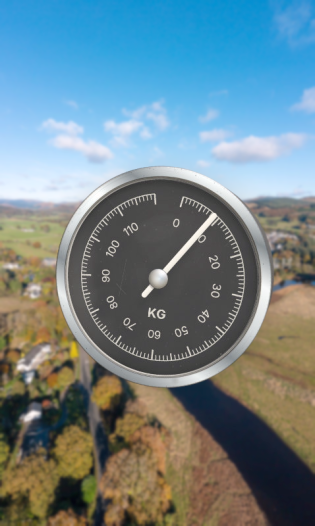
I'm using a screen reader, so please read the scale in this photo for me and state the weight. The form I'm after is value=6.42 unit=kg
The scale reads value=9 unit=kg
